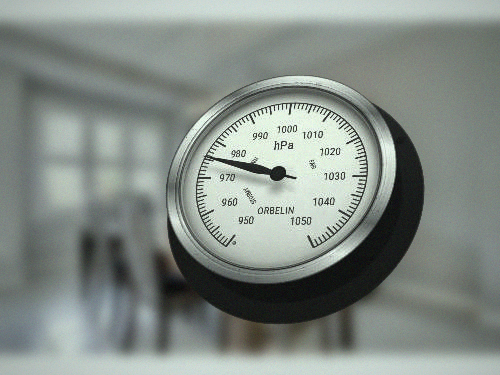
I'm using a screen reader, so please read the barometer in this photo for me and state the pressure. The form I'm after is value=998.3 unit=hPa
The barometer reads value=975 unit=hPa
